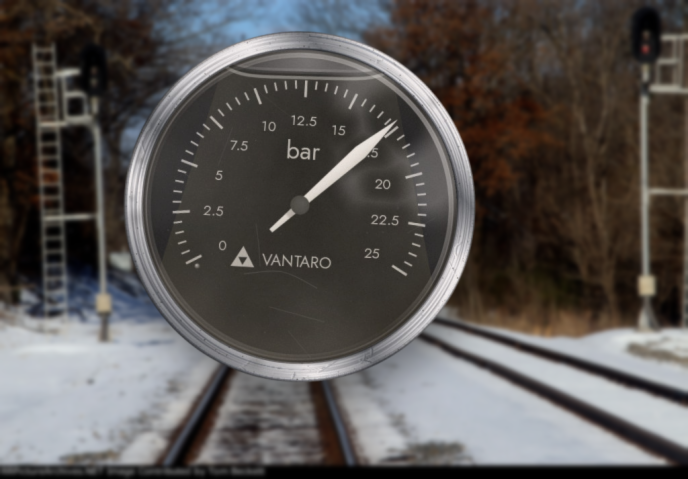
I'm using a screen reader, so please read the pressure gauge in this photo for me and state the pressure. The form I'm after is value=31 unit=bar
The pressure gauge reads value=17.25 unit=bar
